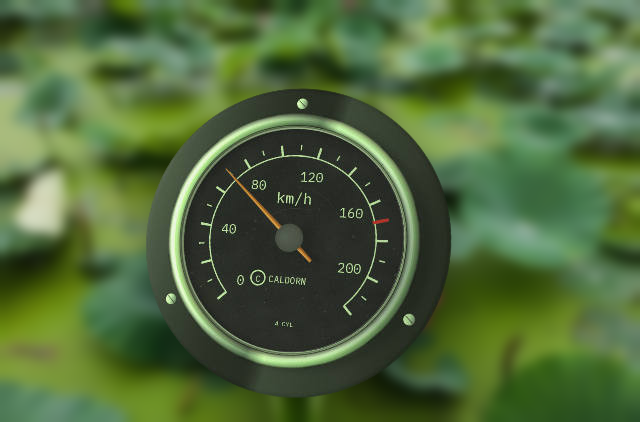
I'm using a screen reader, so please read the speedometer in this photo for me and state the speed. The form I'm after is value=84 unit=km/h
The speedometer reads value=70 unit=km/h
